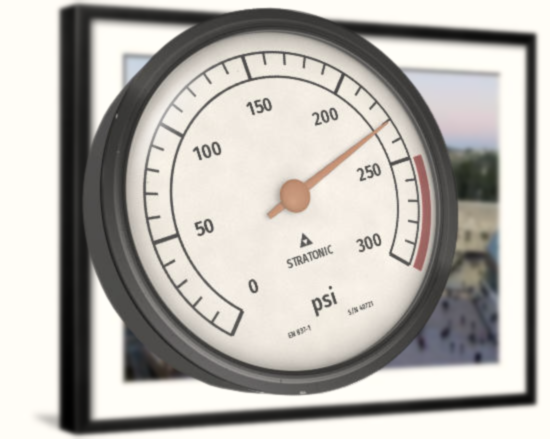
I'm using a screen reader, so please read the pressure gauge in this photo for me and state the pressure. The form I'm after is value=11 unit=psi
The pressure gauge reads value=230 unit=psi
